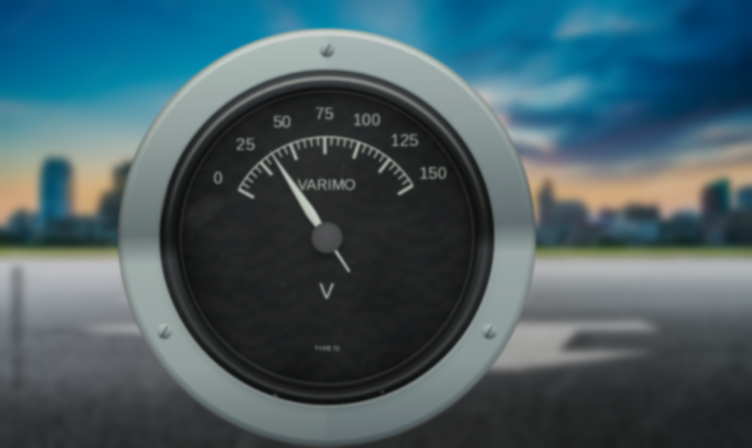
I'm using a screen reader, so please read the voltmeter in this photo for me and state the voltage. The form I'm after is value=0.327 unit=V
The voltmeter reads value=35 unit=V
